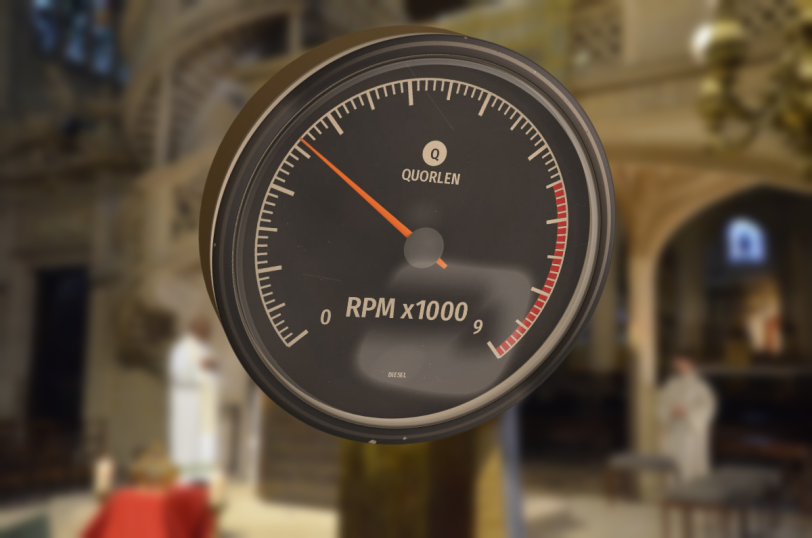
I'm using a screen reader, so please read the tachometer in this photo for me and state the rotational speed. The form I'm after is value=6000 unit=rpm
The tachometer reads value=2600 unit=rpm
